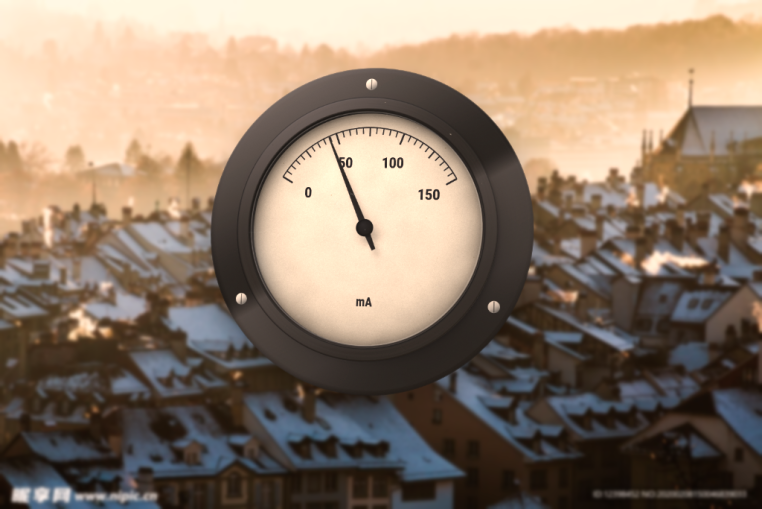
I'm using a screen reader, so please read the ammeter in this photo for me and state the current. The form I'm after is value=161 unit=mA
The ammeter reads value=45 unit=mA
